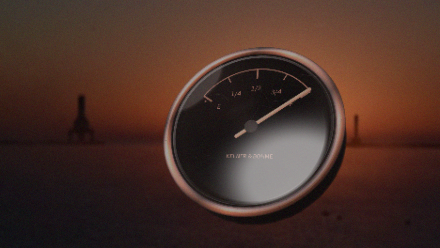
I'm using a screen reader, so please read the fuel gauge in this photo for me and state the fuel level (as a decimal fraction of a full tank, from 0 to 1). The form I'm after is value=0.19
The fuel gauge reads value=1
